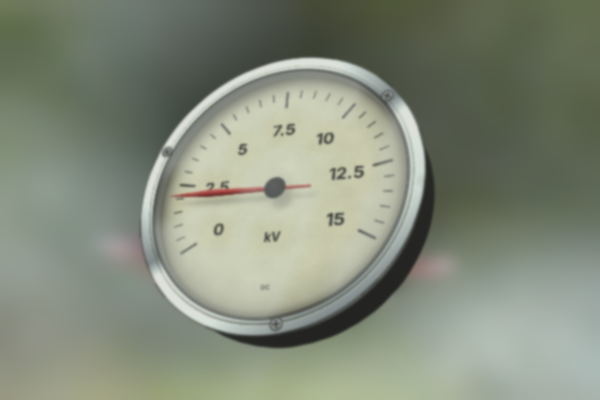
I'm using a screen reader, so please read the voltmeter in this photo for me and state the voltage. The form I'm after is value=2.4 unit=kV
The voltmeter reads value=2 unit=kV
